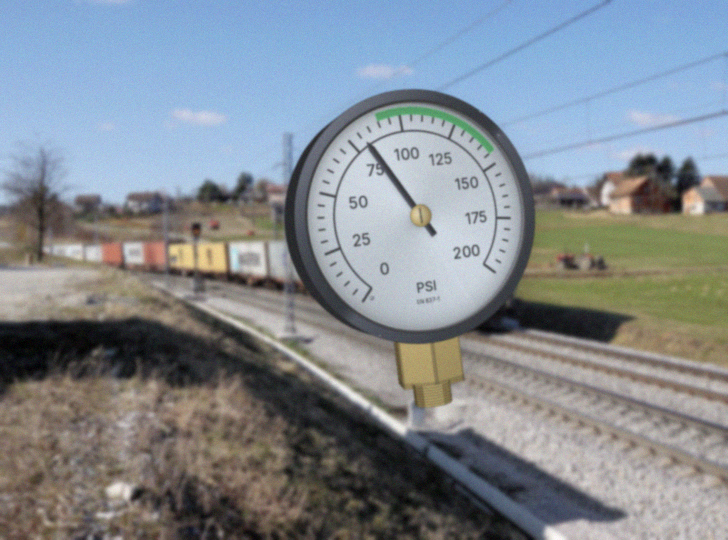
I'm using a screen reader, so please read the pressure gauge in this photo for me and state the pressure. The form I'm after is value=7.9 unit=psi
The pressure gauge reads value=80 unit=psi
